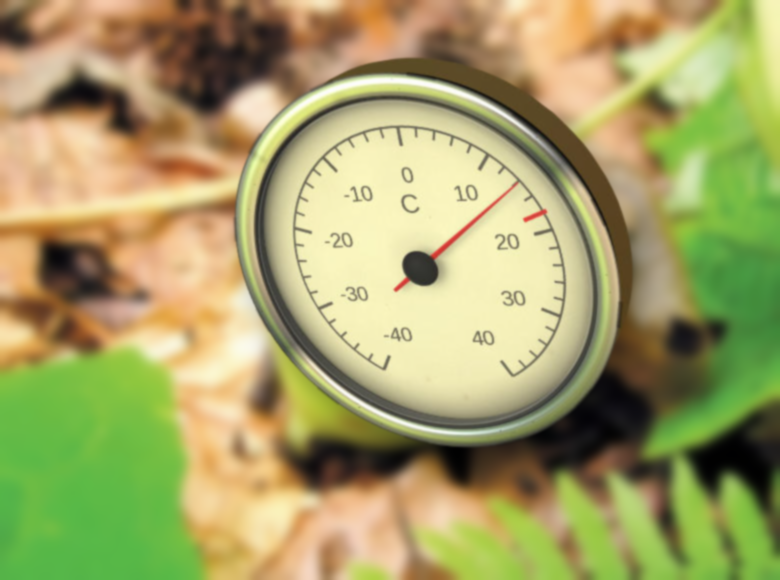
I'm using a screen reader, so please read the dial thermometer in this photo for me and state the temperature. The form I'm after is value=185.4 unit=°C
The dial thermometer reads value=14 unit=°C
